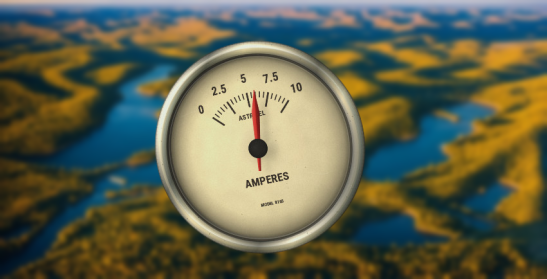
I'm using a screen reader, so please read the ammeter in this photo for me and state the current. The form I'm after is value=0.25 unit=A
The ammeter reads value=6 unit=A
